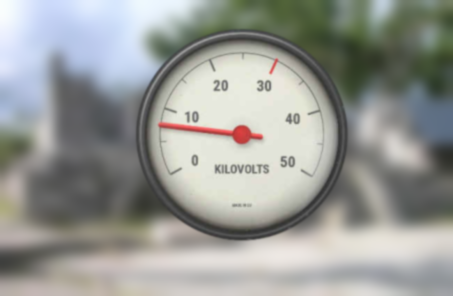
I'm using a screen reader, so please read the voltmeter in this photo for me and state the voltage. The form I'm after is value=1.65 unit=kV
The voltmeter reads value=7.5 unit=kV
